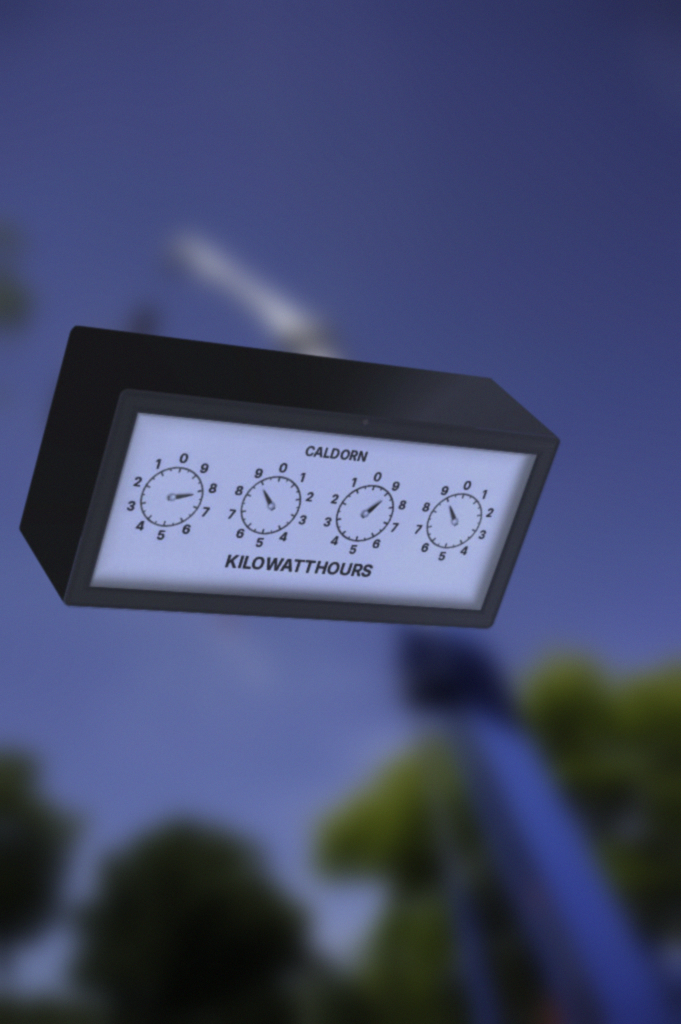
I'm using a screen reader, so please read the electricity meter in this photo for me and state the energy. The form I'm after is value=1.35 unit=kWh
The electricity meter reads value=7889 unit=kWh
